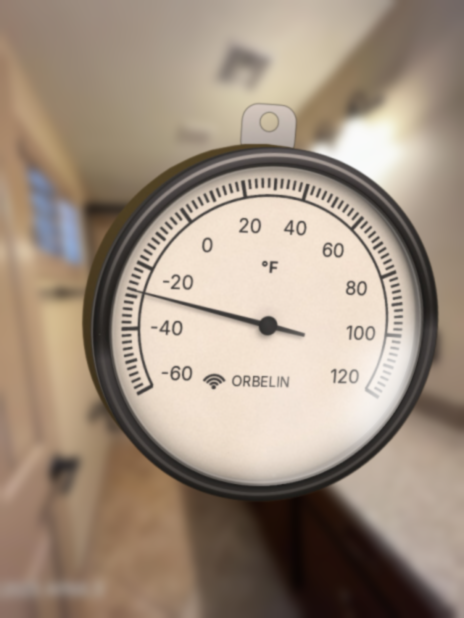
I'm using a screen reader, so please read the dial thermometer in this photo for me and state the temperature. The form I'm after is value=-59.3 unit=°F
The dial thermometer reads value=-28 unit=°F
